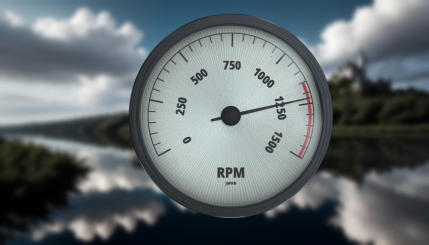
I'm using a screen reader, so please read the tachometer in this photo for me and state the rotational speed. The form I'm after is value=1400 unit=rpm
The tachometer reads value=1225 unit=rpm
